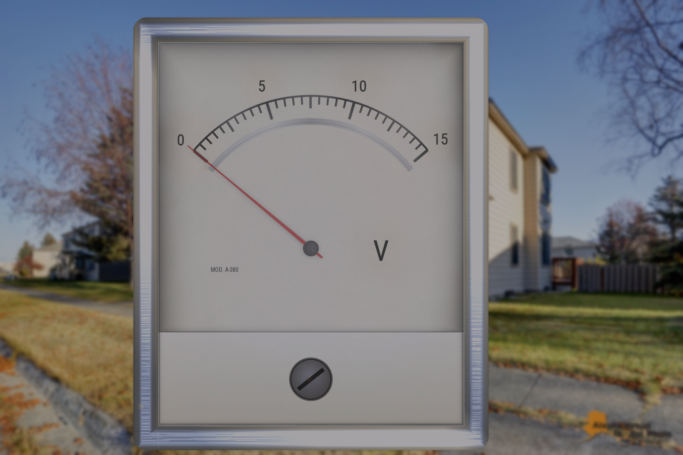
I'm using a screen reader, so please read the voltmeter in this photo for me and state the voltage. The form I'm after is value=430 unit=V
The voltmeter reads value=0 unit=V
